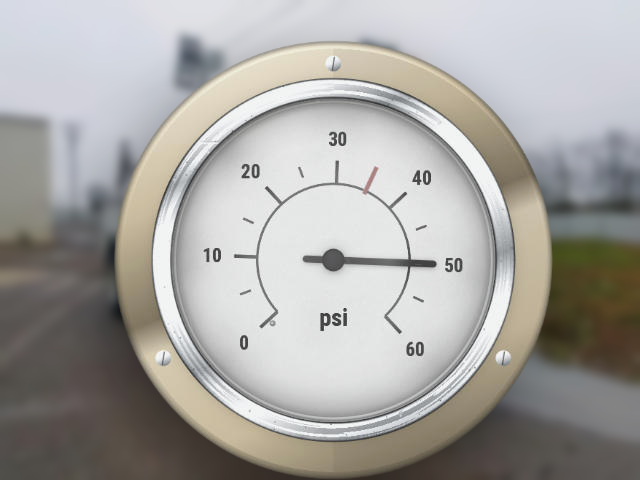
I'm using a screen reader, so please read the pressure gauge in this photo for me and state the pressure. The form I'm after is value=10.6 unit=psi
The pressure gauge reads value=50 unit=psi
